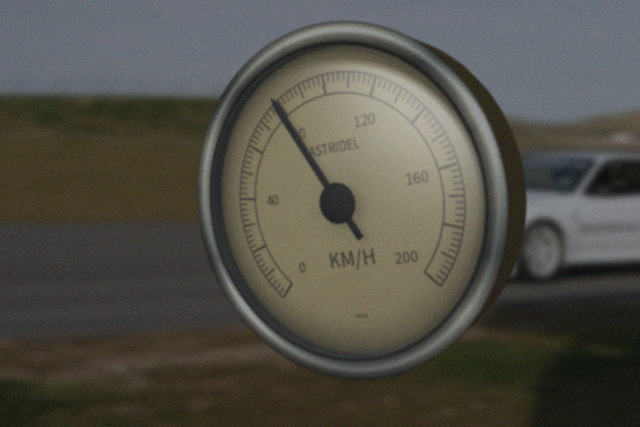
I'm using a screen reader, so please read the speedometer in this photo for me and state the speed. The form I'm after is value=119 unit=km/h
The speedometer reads value=80 unit=km/h
